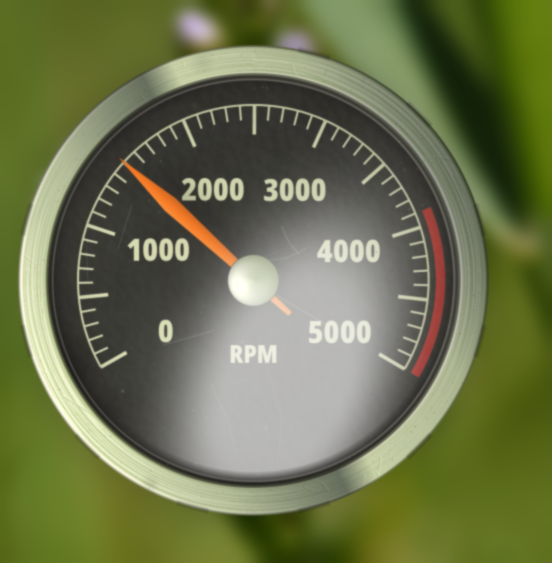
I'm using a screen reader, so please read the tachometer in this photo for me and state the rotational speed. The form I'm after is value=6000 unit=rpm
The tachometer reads value=1500 unit=rpm
